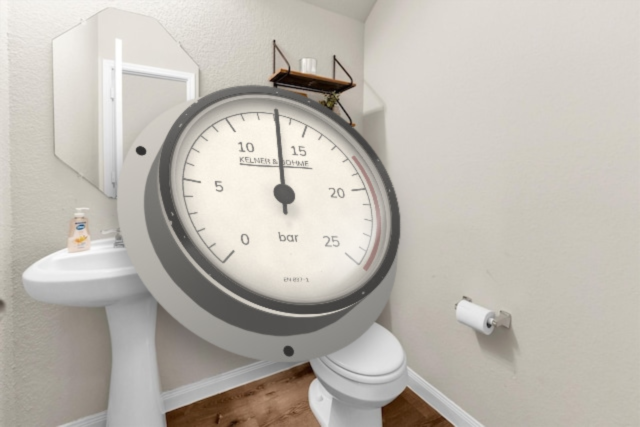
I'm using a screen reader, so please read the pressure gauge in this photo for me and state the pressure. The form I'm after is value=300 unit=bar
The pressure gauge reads value=13 unit=bar
